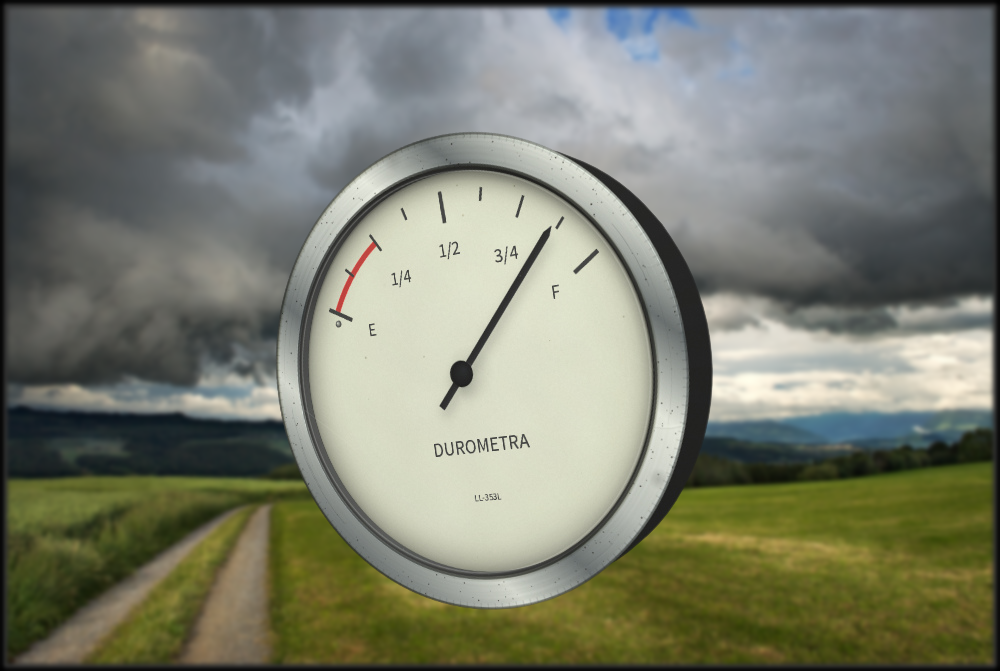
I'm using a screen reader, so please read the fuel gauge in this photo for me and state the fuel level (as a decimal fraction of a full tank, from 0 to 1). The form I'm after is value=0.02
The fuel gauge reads value=0.875
